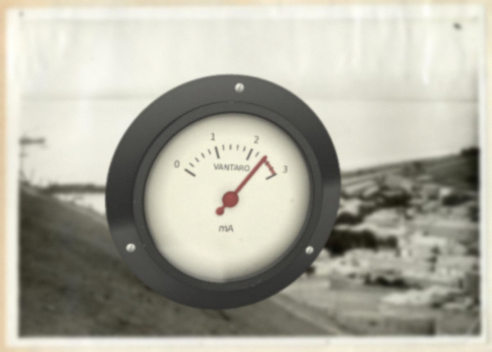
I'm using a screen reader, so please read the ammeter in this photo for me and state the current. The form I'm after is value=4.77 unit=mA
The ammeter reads value=2.4 unit=mA
